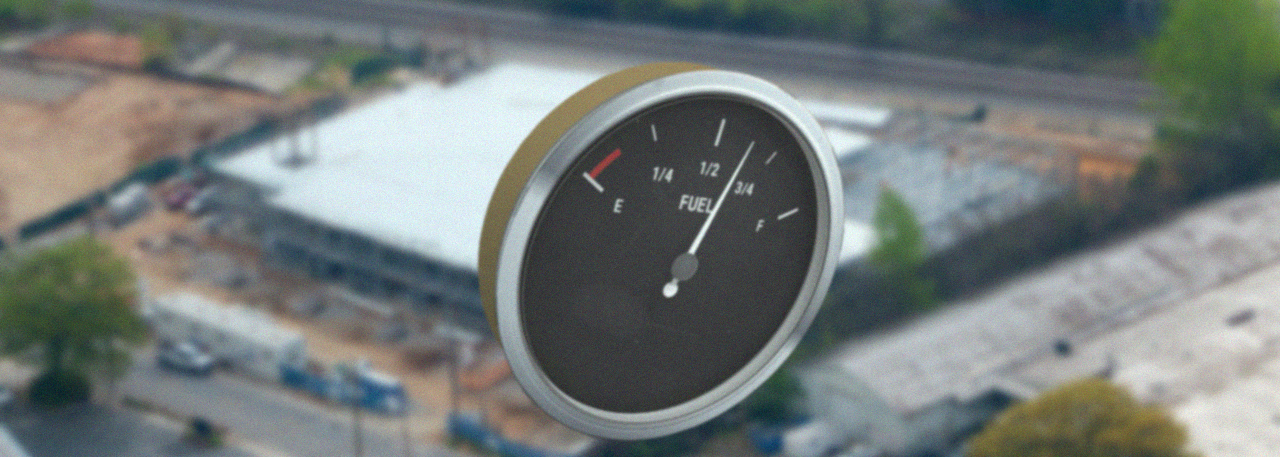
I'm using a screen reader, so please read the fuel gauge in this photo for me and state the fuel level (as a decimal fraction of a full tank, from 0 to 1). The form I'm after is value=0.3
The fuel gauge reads value=0.625
